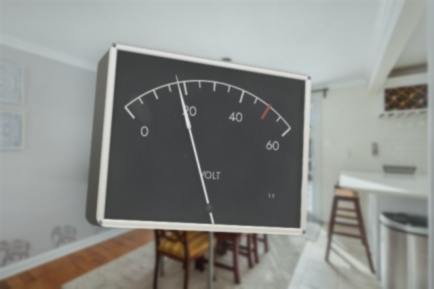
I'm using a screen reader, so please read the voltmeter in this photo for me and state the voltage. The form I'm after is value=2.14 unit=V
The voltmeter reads value=17.5 unit=V
